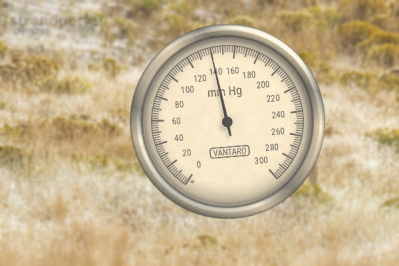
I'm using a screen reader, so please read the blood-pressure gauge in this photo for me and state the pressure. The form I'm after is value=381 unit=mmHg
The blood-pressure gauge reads value=140 unit=mmHg
